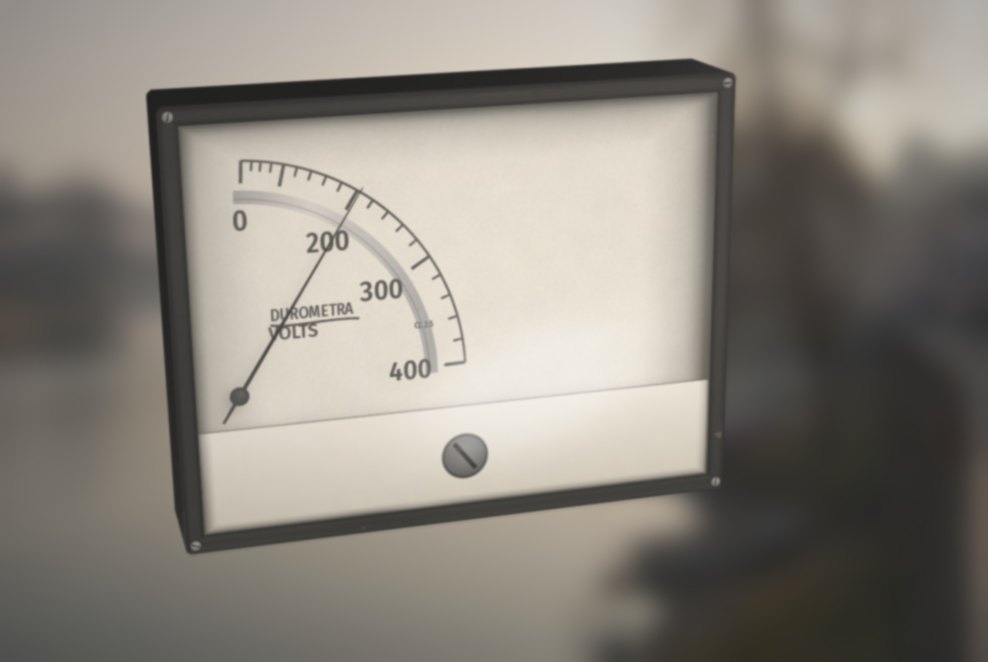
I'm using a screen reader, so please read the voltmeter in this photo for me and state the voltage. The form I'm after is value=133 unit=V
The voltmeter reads value=200 unit=V
